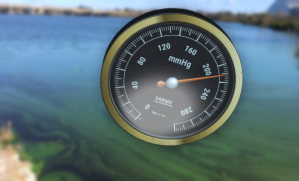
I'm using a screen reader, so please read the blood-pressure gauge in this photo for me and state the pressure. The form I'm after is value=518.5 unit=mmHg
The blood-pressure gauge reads value=210 unit=mmHg
